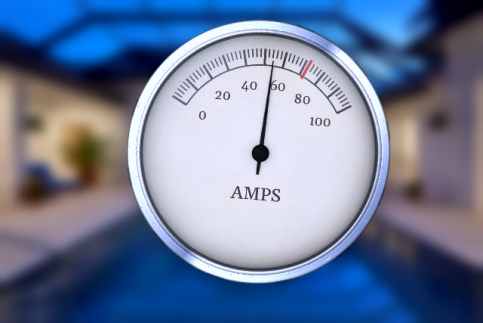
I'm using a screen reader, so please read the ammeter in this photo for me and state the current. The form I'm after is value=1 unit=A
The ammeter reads value=54 unit=A
